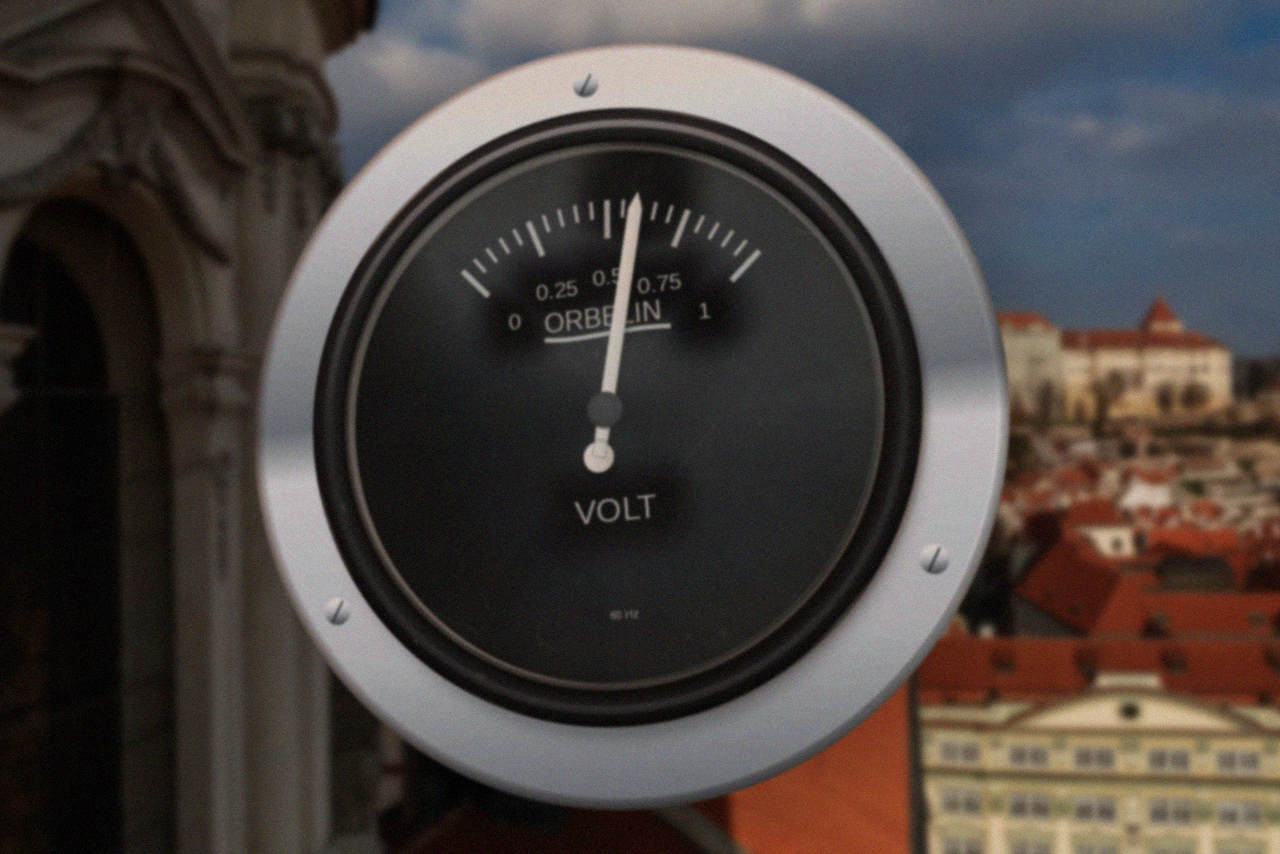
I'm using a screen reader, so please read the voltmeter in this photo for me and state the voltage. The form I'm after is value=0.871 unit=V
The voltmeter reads value=0.6 unit=V
